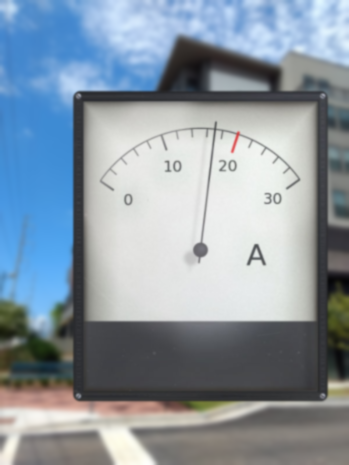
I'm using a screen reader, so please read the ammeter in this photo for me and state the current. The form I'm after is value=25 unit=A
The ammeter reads value=17 unit=A
